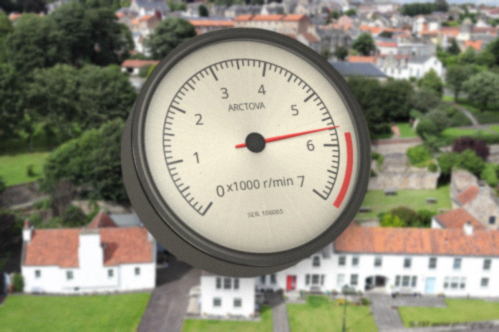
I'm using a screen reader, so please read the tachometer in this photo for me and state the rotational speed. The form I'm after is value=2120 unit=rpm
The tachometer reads value=5700 unit=rpm
